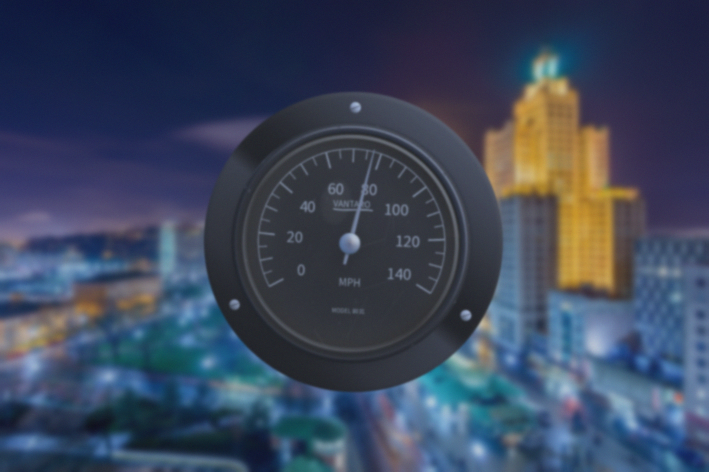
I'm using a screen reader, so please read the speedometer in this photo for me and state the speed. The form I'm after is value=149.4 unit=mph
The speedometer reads value=77.5 unit=mph
